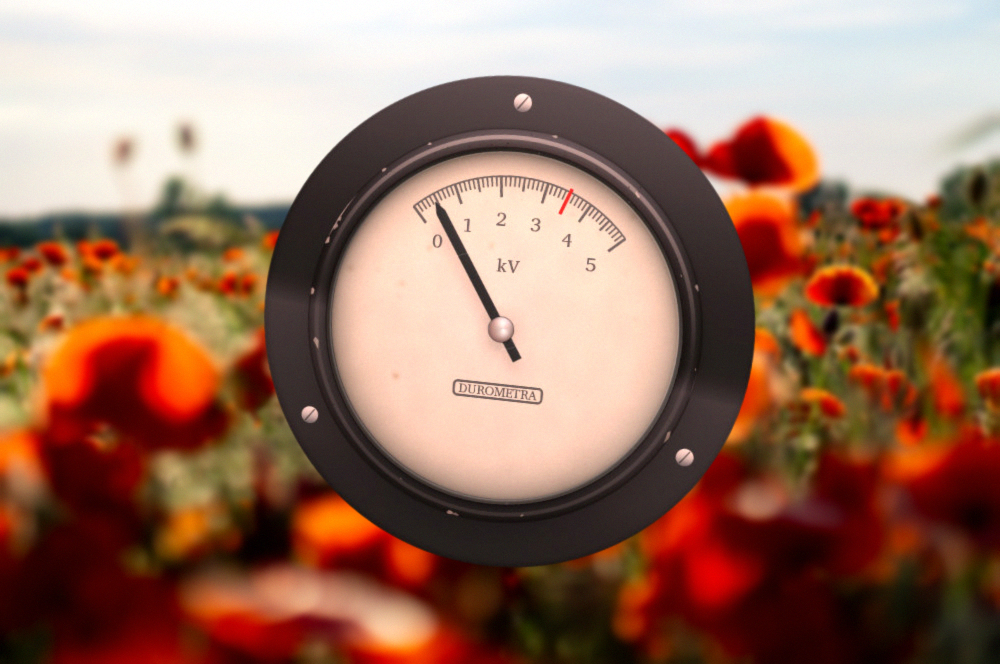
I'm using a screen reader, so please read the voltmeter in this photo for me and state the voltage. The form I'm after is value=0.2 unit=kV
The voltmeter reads value=0.5 unit=kV
